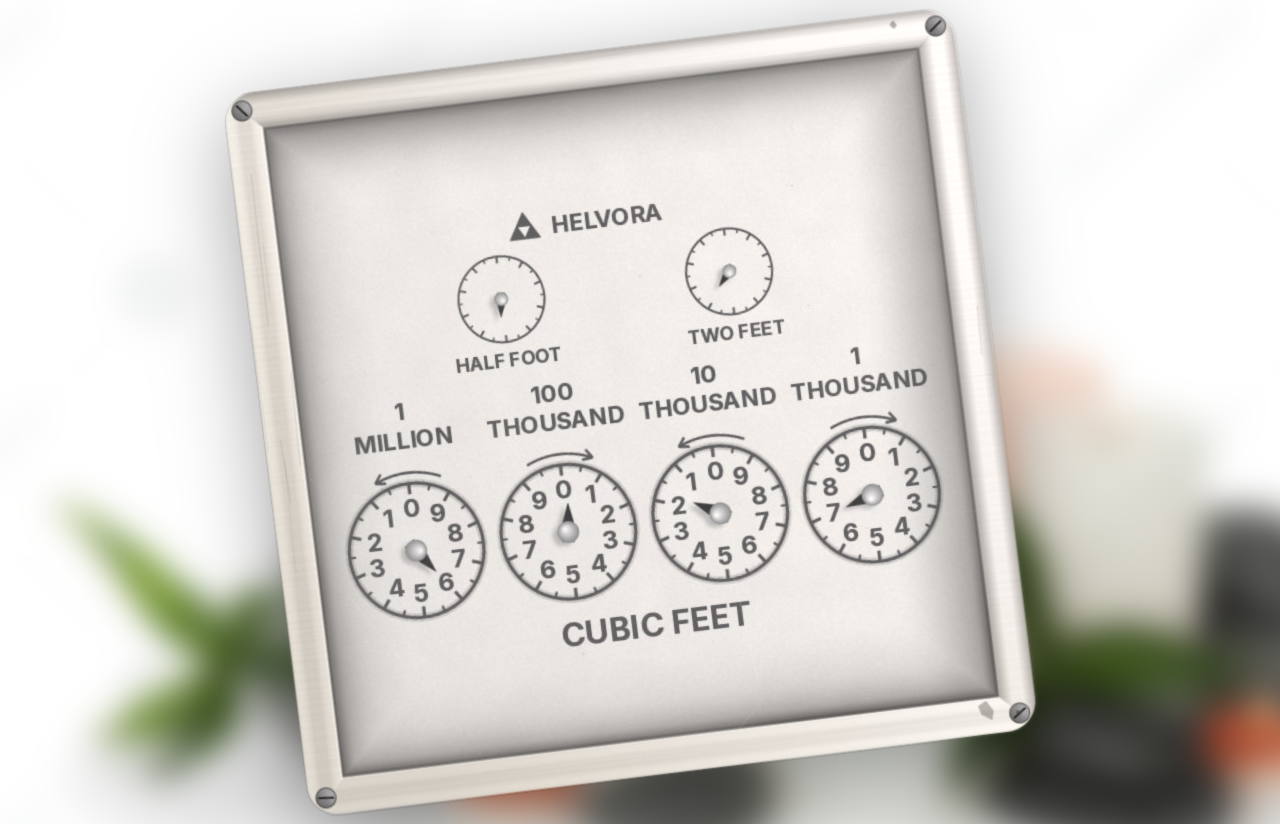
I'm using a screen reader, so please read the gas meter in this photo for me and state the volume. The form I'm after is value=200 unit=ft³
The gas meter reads value=601700 unit=ft³
